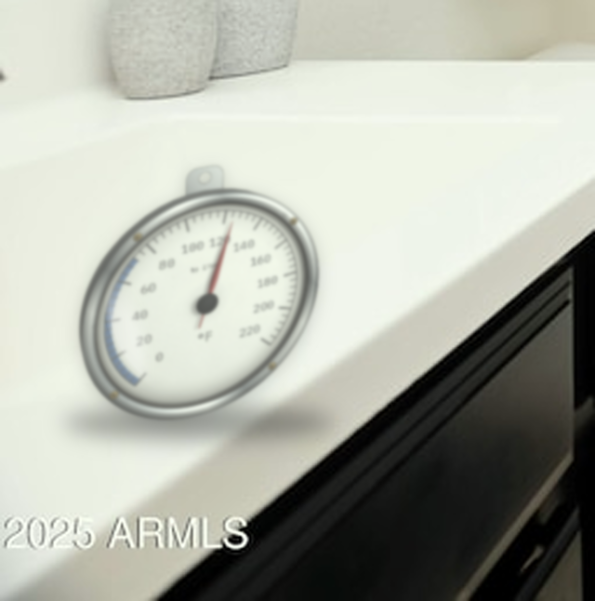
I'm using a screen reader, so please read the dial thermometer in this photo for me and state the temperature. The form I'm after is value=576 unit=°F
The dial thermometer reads value=124 unit=°F
